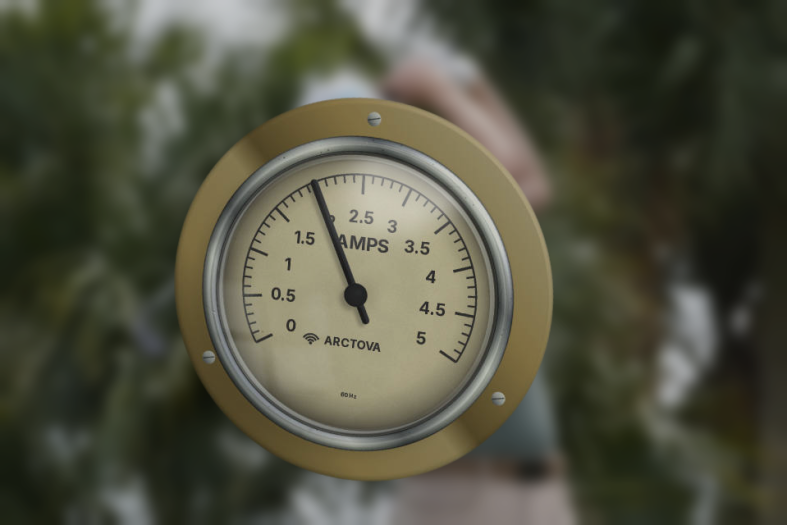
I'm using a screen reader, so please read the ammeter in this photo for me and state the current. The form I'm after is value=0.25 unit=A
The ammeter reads value=2 unit=A
